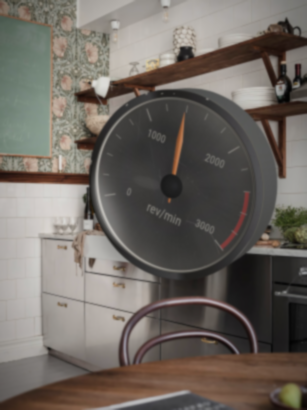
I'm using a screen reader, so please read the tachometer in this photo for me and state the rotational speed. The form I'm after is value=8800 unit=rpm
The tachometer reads value=1400 unit=rpm
